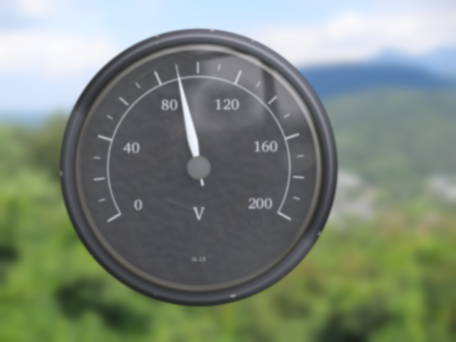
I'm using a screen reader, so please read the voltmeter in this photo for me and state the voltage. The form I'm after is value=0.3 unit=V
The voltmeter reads value=90 unit=V
